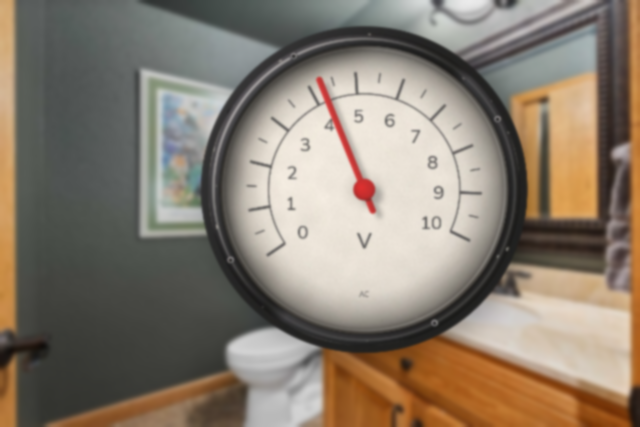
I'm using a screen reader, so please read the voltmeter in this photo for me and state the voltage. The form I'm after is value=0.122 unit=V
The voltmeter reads value=4.25 unit=V
